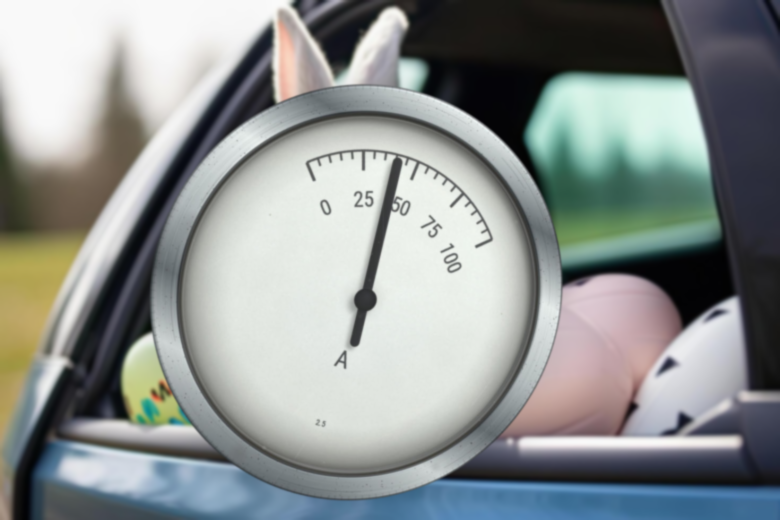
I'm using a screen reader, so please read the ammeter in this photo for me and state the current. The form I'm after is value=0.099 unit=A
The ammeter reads value=40 unit=A
